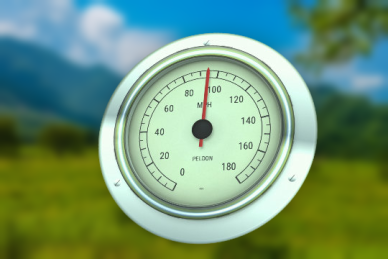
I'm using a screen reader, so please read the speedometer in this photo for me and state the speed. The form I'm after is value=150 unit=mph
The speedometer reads value=95 unit=mph
